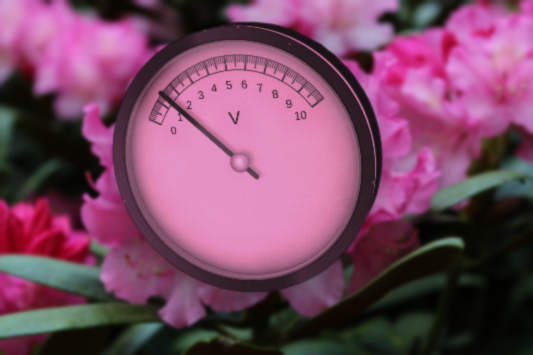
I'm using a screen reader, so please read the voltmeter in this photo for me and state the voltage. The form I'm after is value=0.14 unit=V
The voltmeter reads value=1.5 unit=V
